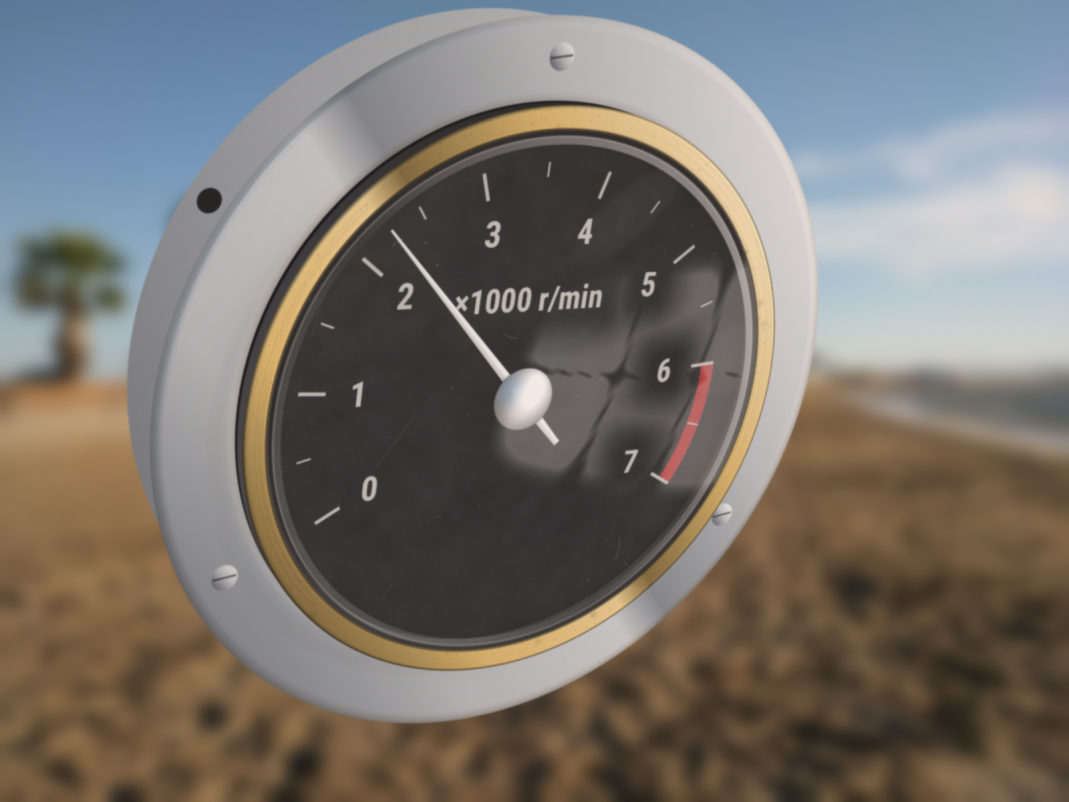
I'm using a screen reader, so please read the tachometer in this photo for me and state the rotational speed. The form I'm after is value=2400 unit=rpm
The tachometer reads value=2250 unit=rpm
